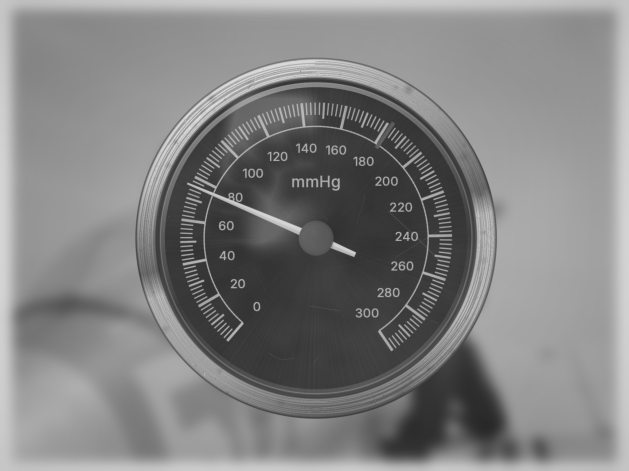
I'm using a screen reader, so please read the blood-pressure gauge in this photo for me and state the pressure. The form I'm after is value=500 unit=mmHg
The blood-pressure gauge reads value=76 unit=mmHg
